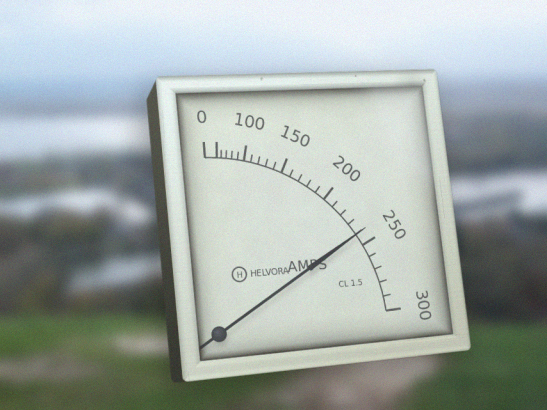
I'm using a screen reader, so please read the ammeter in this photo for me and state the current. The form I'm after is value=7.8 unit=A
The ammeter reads value=240 unit=A
